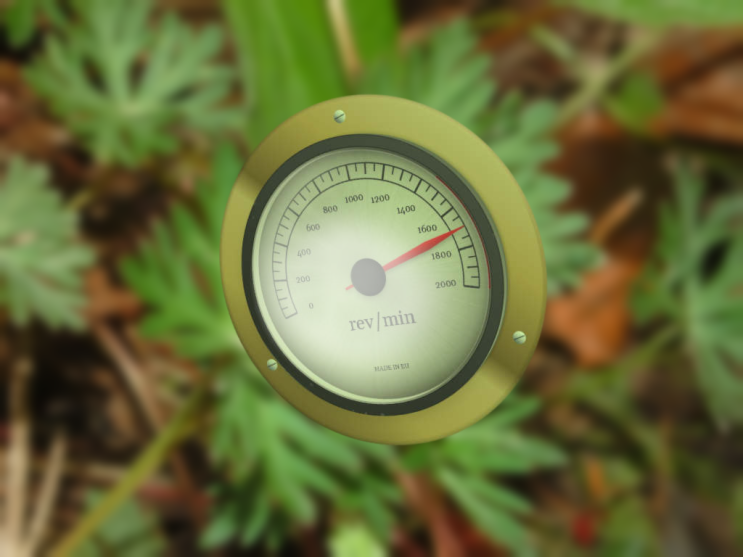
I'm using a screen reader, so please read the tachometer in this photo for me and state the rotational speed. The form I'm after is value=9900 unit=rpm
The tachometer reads value=1700 unit=rpm
